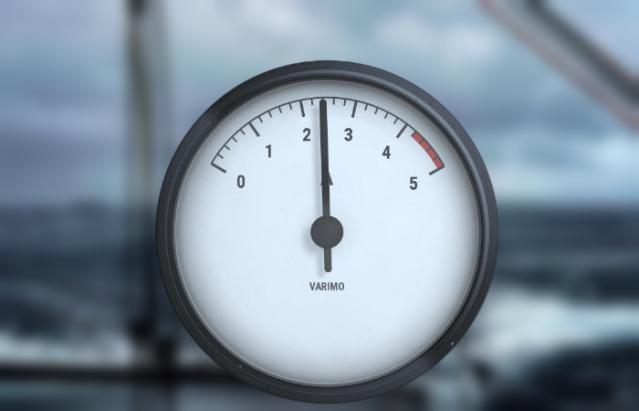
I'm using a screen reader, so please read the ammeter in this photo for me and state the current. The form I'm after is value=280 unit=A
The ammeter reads value=2.4 unit=A
